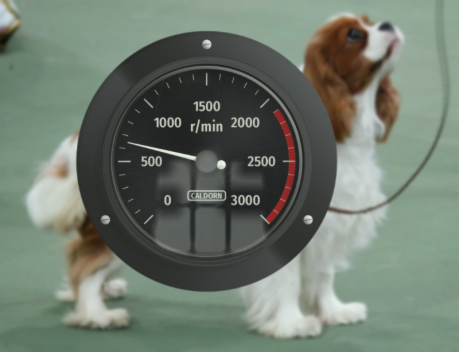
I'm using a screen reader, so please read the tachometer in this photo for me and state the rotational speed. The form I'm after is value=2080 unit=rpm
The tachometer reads value=650 unit=rpm
